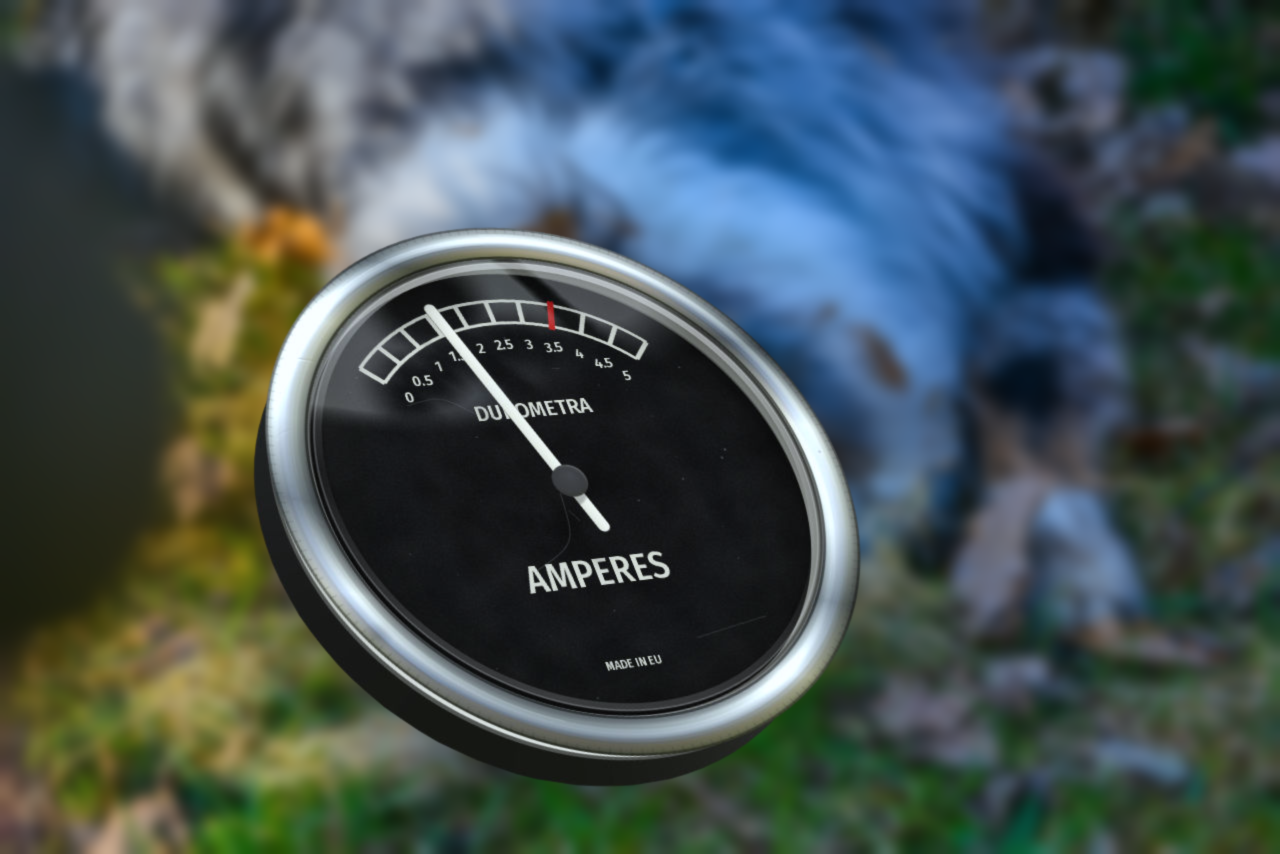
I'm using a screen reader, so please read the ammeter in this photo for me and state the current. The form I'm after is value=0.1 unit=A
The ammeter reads value=1.5 unit=A
